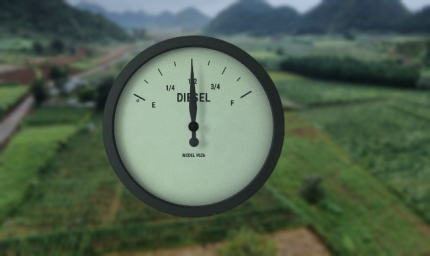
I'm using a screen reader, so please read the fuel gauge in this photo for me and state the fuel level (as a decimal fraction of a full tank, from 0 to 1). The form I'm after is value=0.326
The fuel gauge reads value=0.5
